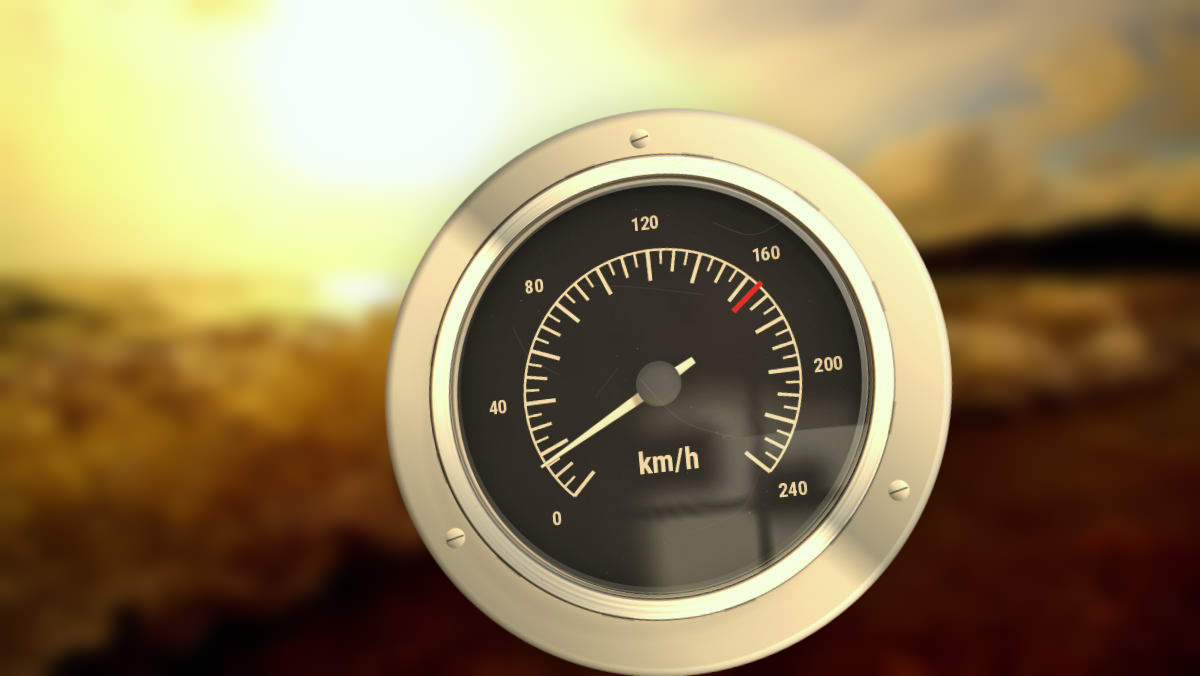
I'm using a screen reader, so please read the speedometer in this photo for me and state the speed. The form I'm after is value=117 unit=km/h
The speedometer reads value=15 unit=km/h
